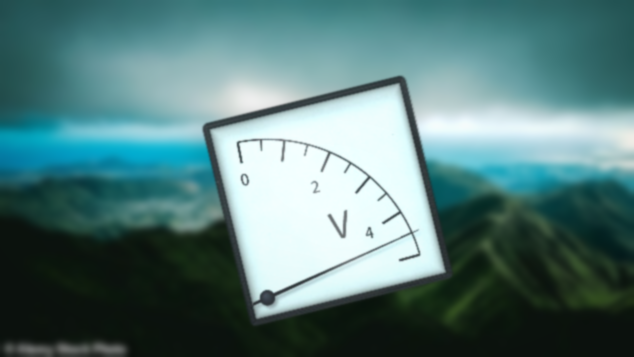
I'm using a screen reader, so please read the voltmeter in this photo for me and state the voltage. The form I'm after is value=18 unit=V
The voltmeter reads value=4.5 unit=V
